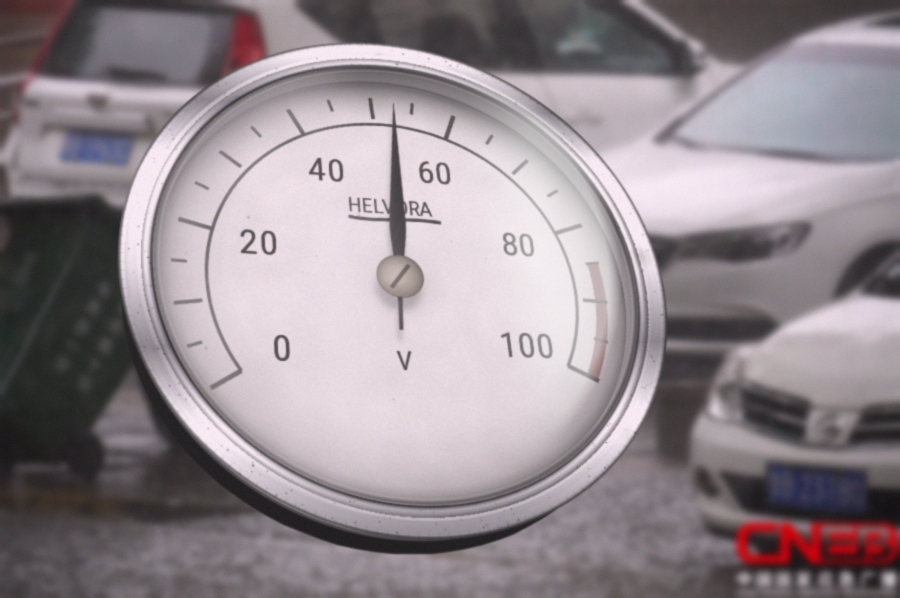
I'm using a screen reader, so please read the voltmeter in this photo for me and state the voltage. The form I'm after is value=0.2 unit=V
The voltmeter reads value=52.5 unit=V
